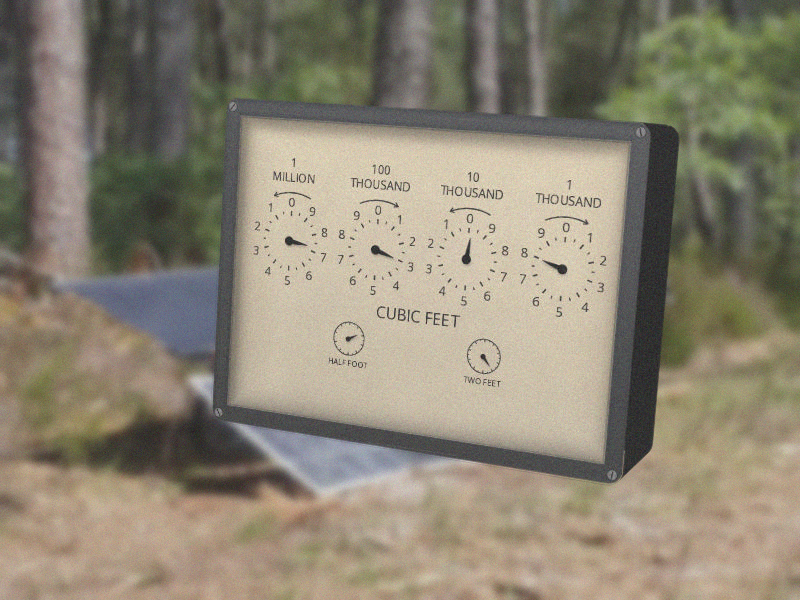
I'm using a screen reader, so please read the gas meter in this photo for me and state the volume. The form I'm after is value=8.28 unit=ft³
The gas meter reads value=729800 unit=ft³
